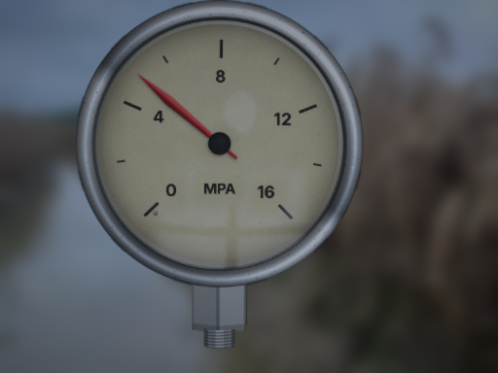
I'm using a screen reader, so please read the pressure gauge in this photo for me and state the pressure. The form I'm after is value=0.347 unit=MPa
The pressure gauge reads value=5 unit=MPa
